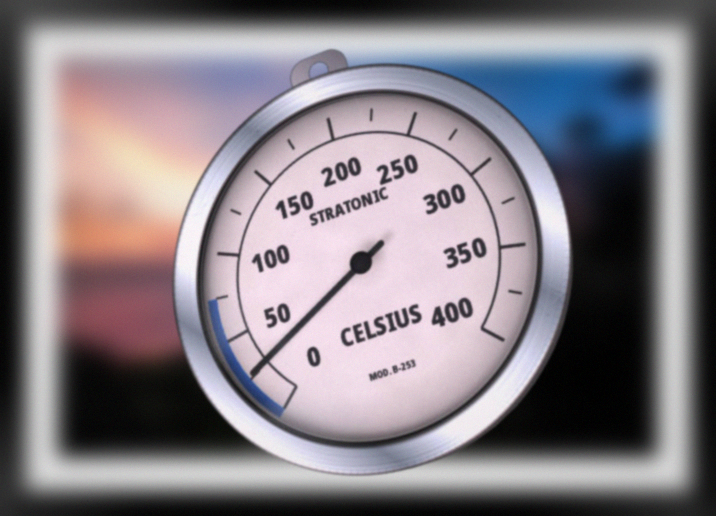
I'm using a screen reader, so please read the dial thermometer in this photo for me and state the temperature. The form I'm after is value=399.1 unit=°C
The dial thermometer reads value=25 unit=°C
